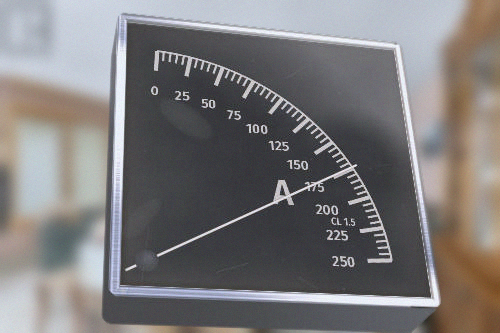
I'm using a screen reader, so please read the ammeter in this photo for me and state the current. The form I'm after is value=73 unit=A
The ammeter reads value=175 unit=A
